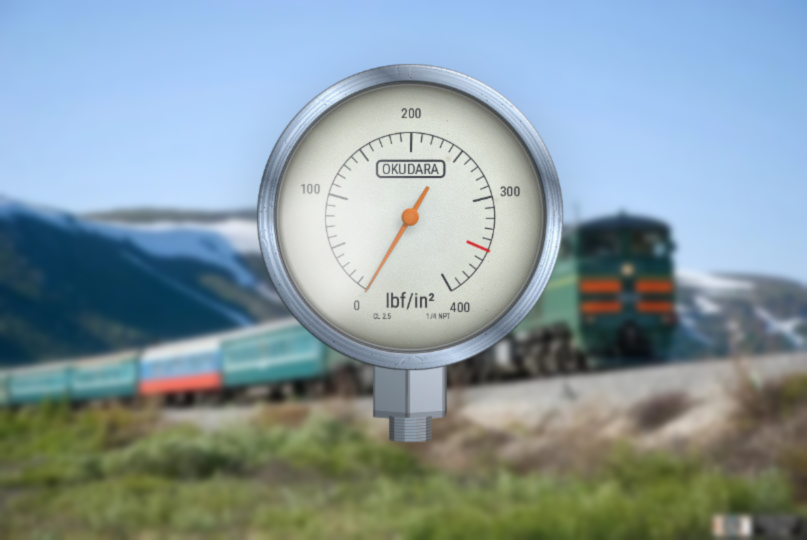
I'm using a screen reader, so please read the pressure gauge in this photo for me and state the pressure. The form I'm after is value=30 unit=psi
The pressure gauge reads value=0 unit=psi
